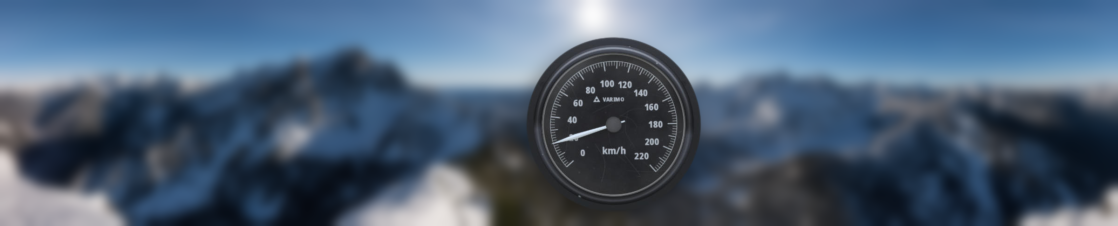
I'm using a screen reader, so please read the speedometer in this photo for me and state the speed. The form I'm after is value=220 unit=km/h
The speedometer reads value=20 unit=km/h
